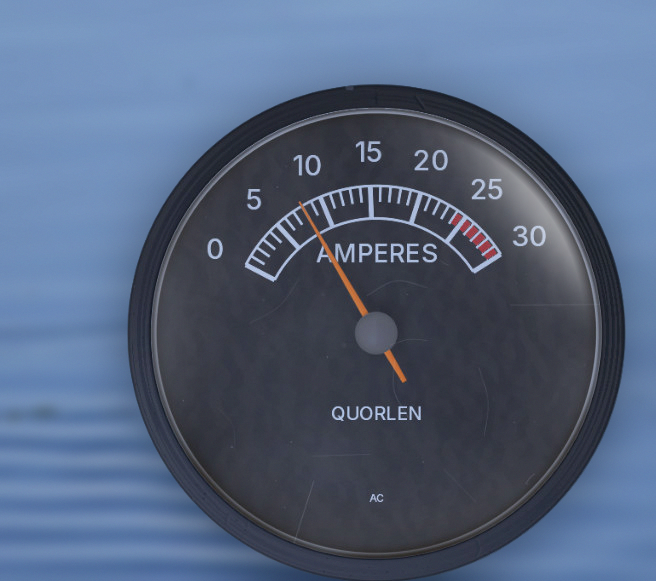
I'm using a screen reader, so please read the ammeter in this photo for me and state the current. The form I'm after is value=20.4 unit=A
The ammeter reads value=8 unit=A
